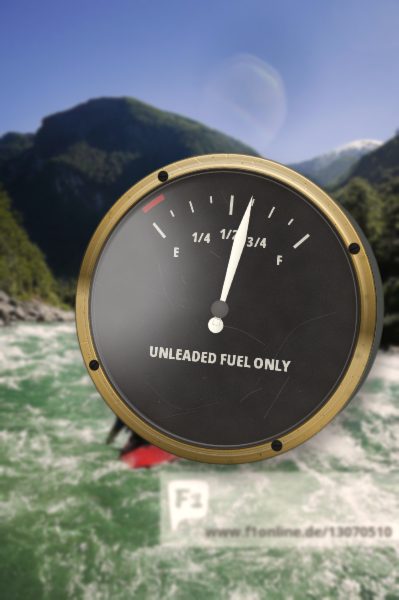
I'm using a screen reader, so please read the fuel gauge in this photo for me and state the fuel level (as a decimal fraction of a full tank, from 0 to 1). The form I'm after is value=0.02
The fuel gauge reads value=0.625
